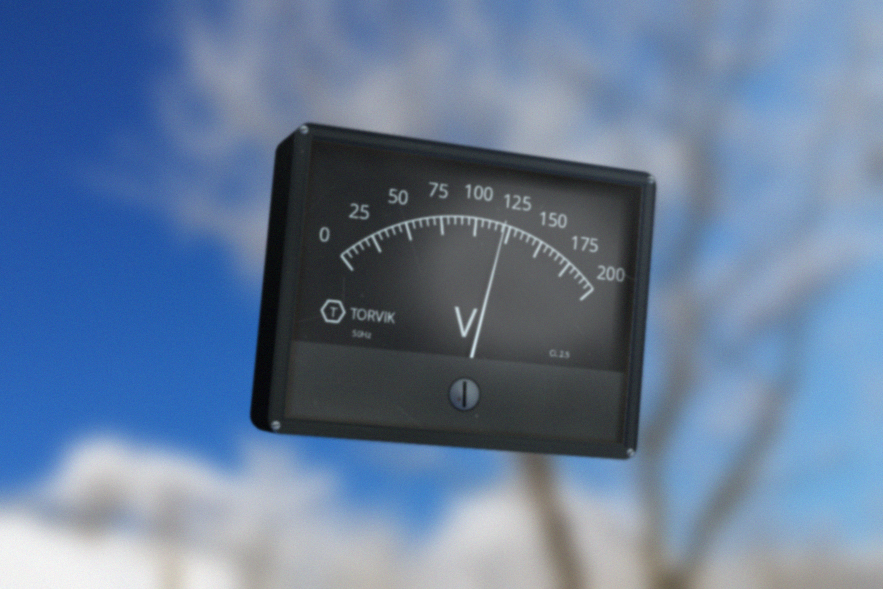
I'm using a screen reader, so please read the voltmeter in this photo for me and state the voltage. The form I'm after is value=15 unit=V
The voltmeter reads value=120 unit=V
